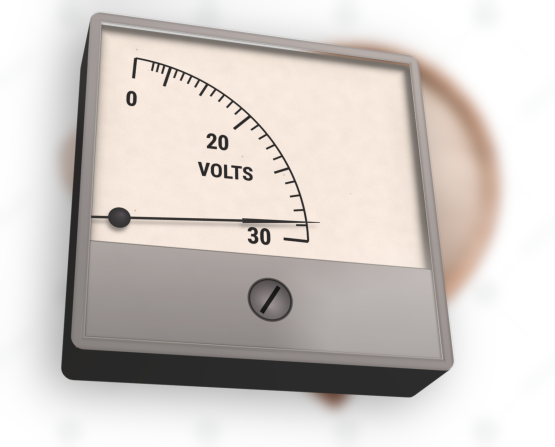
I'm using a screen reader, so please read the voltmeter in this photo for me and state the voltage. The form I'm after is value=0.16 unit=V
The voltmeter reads value=29 unit=V
